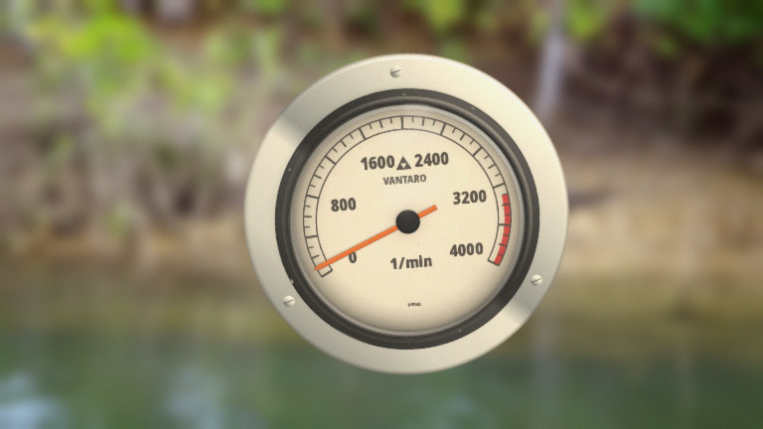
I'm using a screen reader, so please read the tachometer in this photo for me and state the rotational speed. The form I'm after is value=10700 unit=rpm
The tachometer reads value=100 unit=rpm
